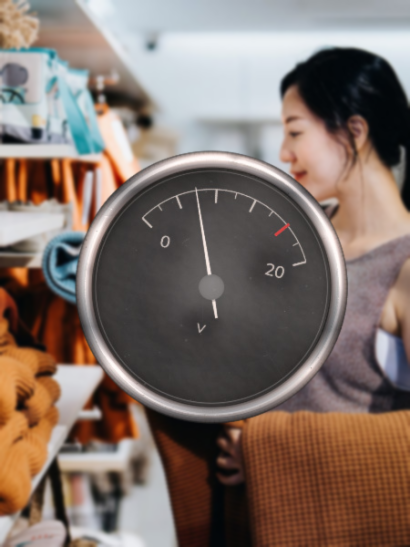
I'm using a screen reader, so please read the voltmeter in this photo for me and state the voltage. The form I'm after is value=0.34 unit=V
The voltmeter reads value=6 unit=V
